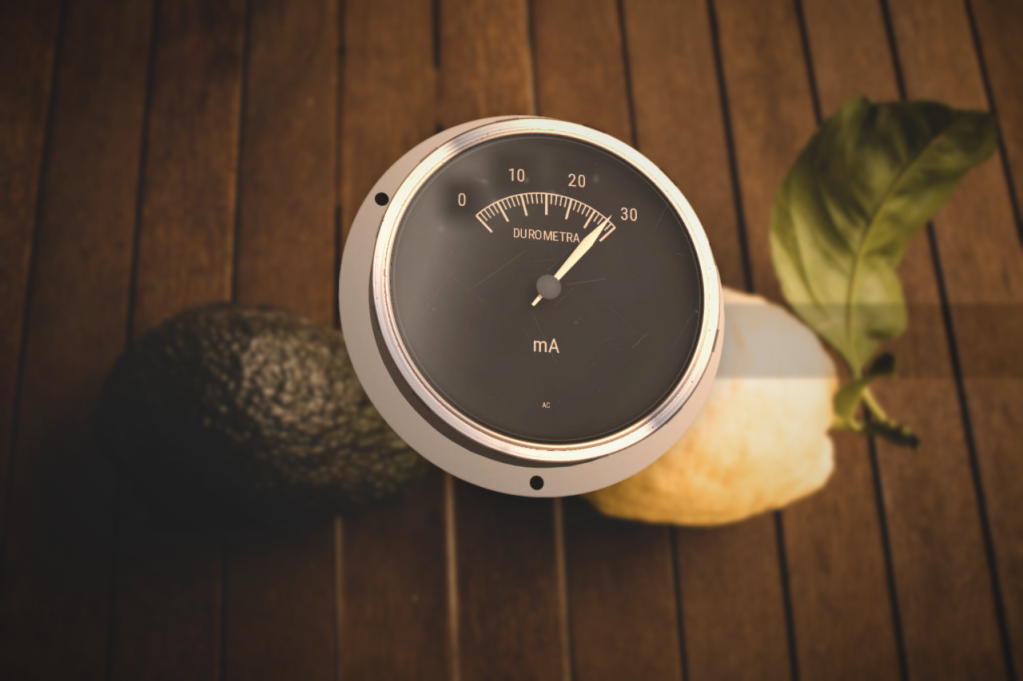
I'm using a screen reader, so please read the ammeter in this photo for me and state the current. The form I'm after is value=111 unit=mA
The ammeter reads value=28 unit=mA
